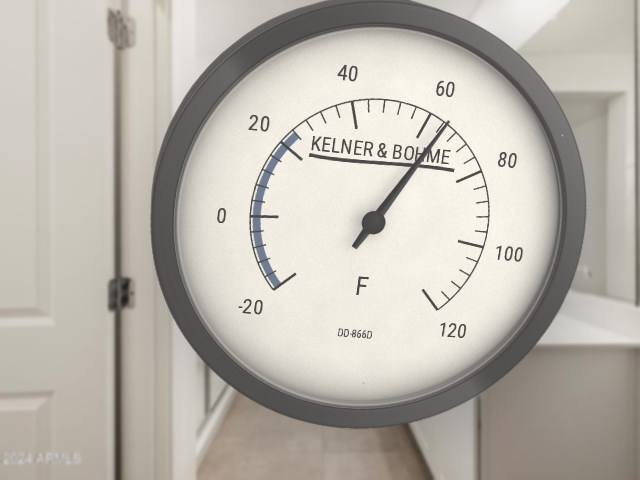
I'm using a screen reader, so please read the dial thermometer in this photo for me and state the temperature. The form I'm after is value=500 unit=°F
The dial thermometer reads value=64 unit=°F
